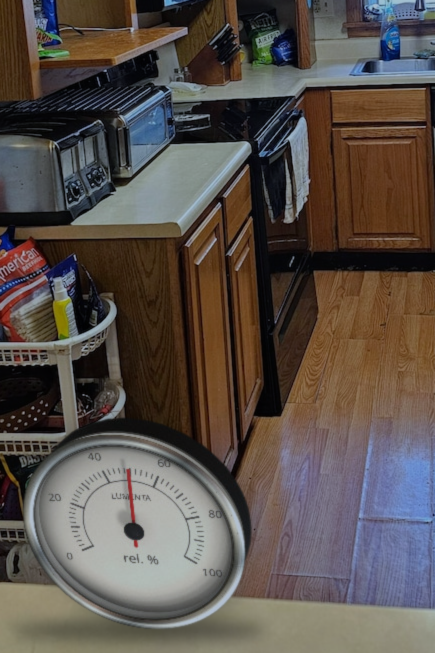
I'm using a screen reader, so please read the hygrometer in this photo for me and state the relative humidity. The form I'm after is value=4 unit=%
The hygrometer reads value=50 unit=%
